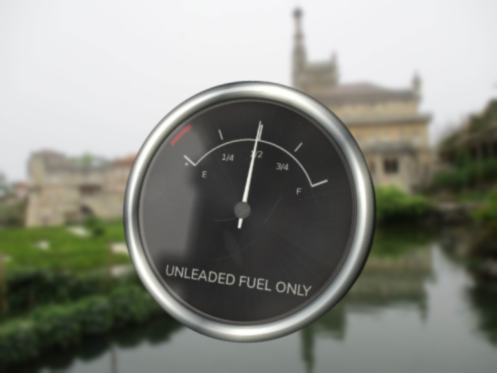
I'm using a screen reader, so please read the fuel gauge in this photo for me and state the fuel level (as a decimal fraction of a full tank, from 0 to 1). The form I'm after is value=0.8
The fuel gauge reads value=0.5
